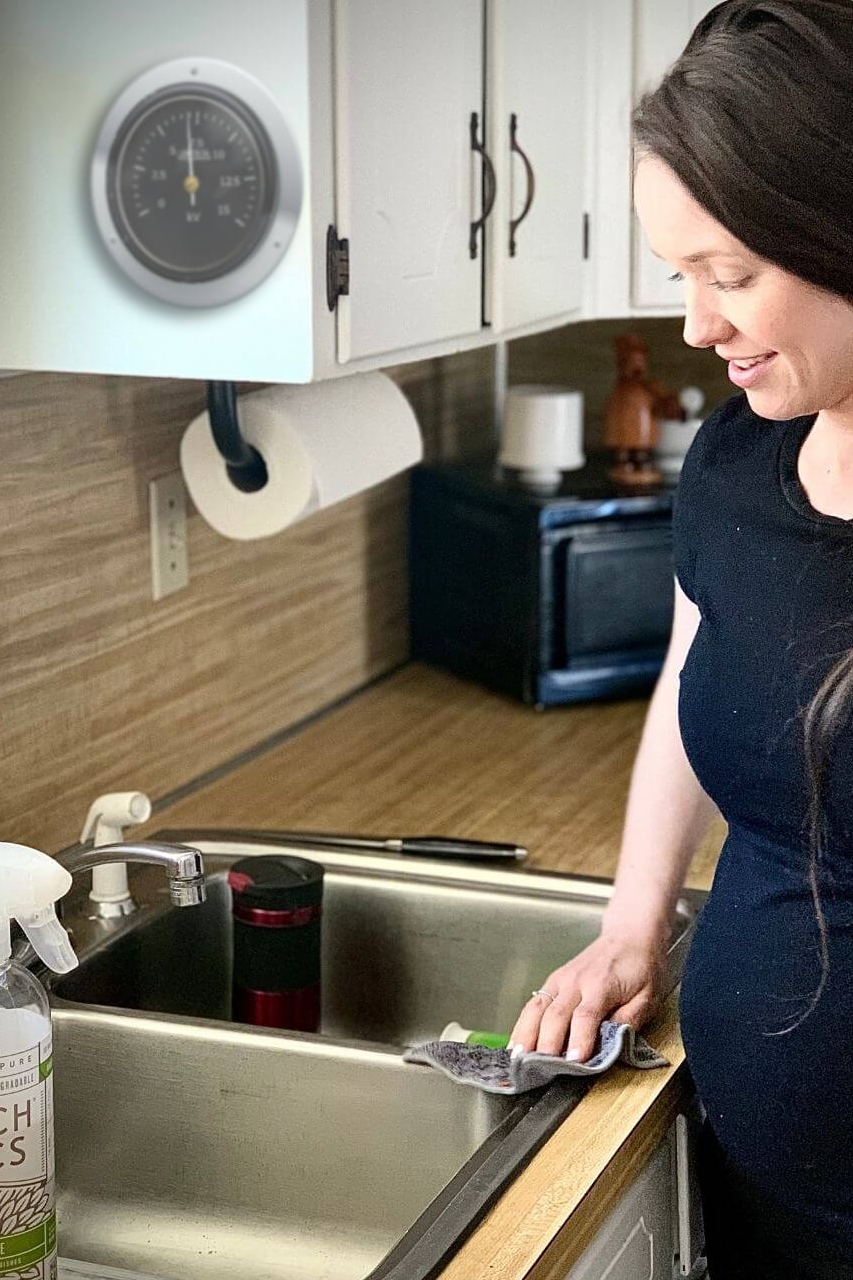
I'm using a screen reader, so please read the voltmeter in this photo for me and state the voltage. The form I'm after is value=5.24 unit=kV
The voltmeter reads value=7 unit=kV
